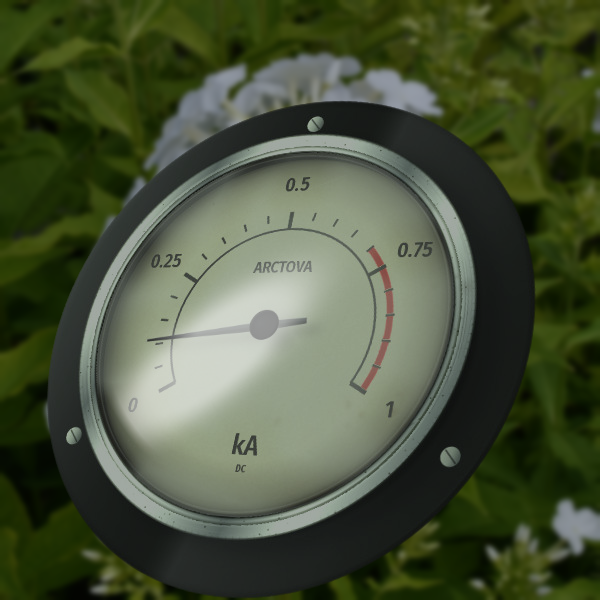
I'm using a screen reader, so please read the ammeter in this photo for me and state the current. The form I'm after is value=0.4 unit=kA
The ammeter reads value=0.1 unit=kA
